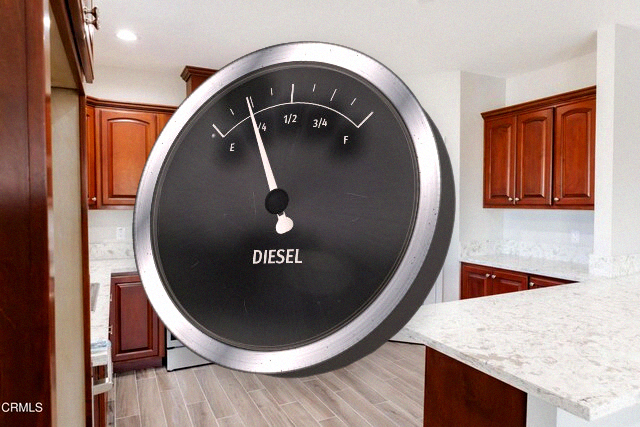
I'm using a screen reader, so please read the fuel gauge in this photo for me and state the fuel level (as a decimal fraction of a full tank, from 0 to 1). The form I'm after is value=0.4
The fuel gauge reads value=0.25
